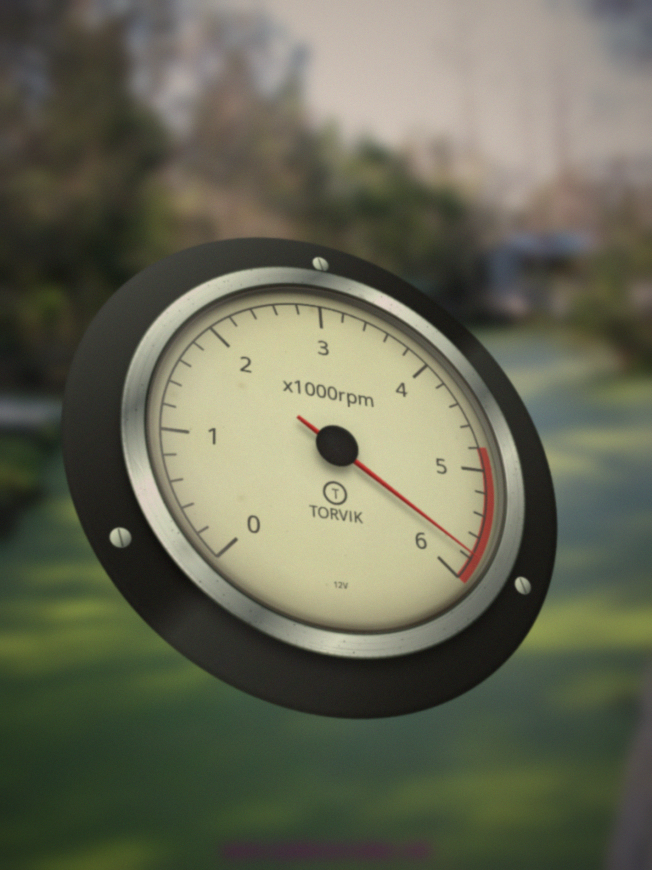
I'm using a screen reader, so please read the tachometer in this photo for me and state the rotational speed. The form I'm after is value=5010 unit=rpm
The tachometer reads value=5800 unit=rpm
